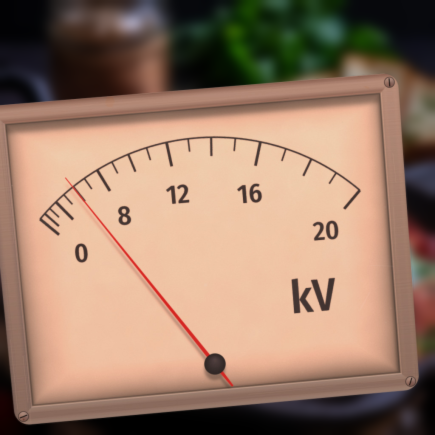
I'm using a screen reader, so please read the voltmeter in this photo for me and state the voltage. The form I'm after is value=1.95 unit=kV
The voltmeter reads value=6 unit=kV
